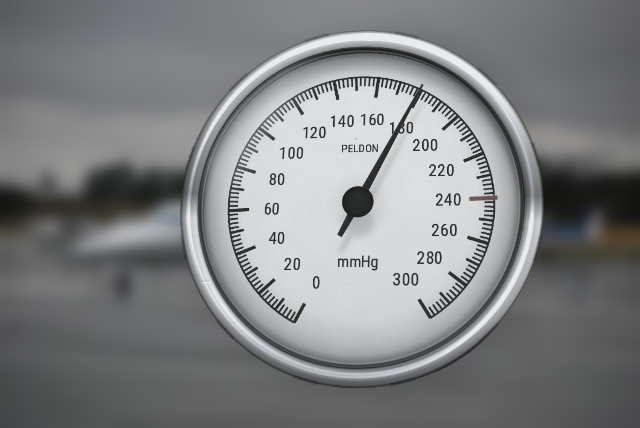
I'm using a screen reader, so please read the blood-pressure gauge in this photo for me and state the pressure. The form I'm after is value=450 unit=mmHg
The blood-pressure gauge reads value=180 unit=mmHg
